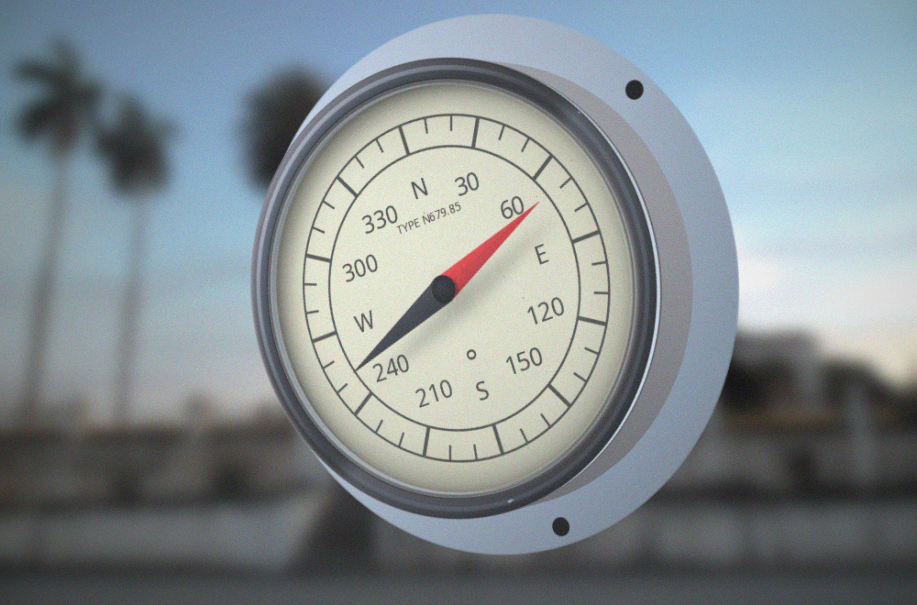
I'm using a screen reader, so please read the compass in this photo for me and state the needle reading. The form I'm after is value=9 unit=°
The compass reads value=70 unit=°
